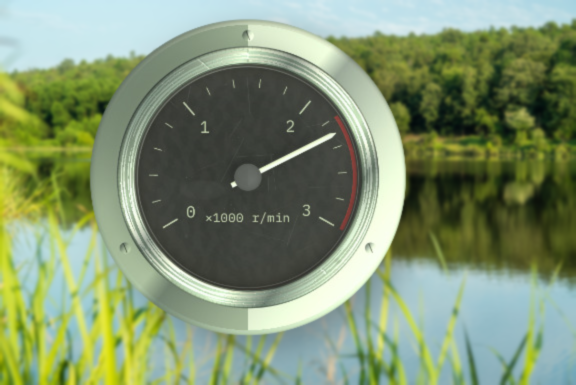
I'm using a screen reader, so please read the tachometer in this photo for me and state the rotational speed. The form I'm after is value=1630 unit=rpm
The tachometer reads value=2300 unit=rpm
